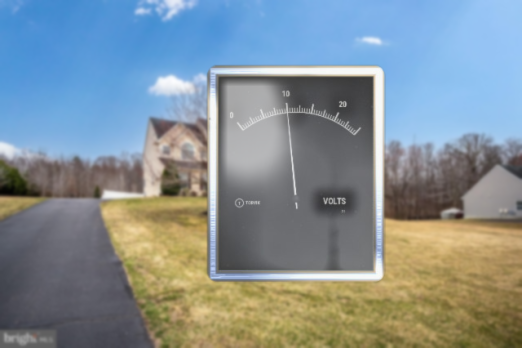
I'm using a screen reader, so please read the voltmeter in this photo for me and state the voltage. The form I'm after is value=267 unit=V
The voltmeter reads value=10 unit=V
